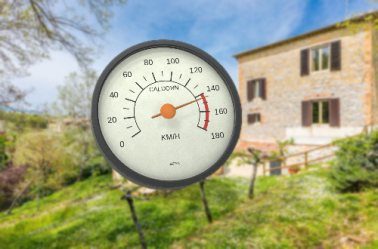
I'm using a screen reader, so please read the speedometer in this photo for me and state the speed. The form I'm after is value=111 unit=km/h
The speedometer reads value=145 unit=km/h
